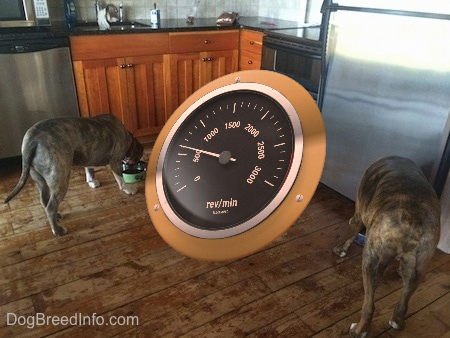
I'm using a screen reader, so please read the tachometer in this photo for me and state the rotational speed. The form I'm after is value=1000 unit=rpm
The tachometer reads value=600 unit=rpm
